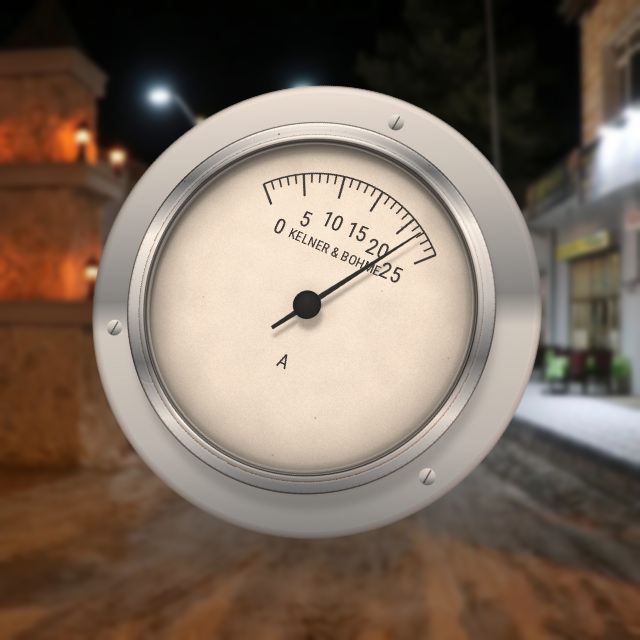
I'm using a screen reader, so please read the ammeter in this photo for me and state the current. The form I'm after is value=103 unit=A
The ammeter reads value=22 unit=A
